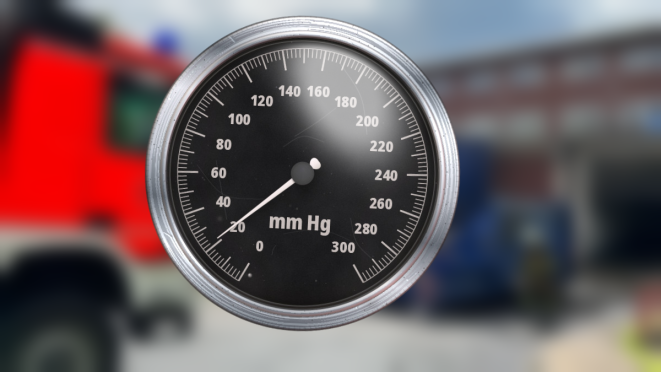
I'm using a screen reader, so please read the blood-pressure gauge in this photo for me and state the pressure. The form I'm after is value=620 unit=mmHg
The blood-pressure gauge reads value=22 unit=mmHg
